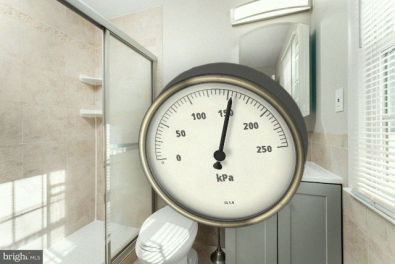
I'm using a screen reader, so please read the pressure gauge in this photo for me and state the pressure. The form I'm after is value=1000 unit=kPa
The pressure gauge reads value=155 unit=kPa
